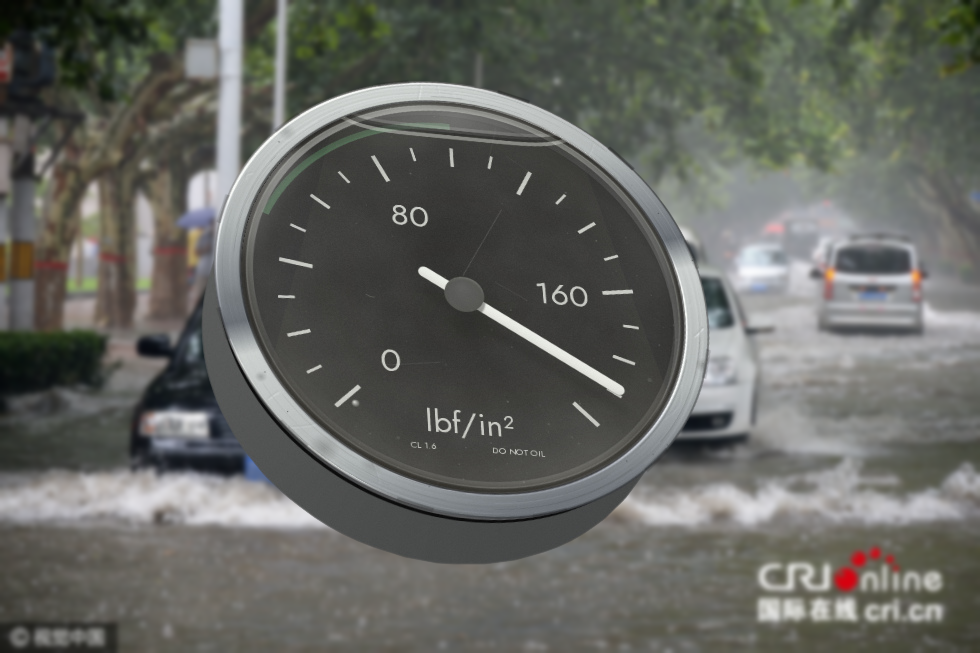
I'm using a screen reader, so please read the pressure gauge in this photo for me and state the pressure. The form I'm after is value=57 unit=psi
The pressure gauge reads value=190 unit=psi
